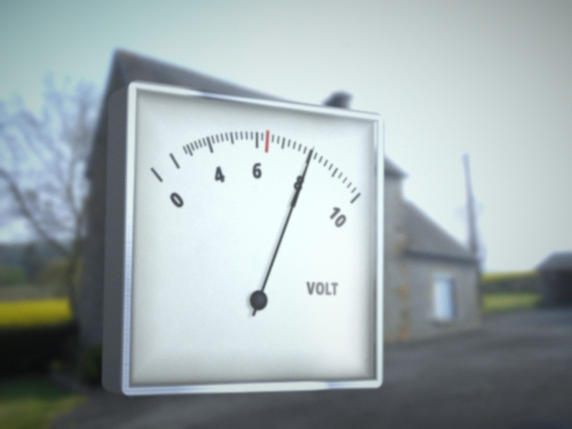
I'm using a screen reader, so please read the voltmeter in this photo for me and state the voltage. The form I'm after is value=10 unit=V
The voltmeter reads value=8 unit=V
